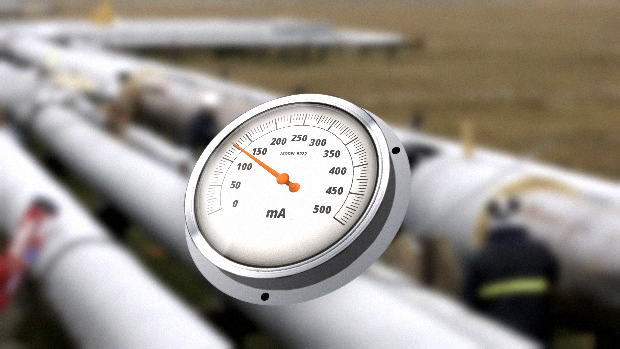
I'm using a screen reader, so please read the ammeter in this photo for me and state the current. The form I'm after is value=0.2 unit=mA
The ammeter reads value=125 unit=mA
